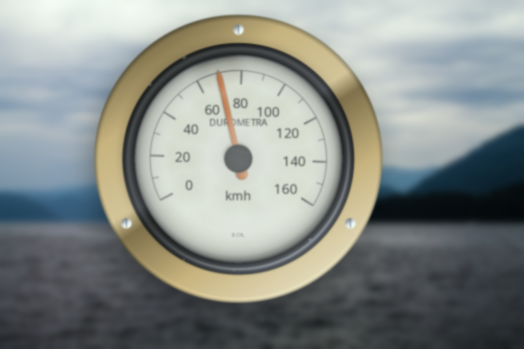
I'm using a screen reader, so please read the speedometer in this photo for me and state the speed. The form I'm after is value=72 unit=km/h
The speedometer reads value=70 unit=km/h
